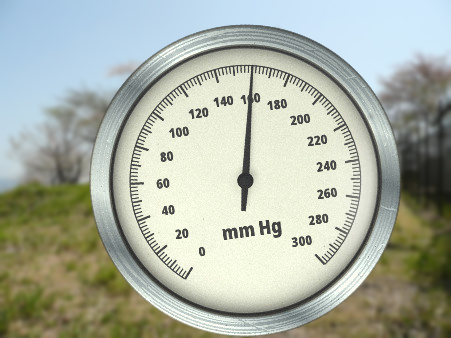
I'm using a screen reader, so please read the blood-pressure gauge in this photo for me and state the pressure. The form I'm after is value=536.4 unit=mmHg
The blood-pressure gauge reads value=160 unit=mmHg
